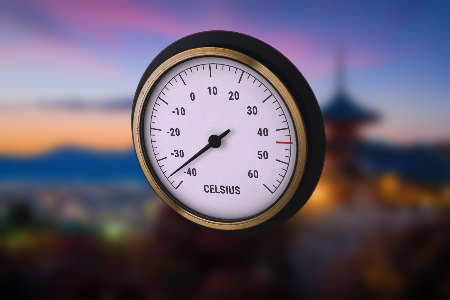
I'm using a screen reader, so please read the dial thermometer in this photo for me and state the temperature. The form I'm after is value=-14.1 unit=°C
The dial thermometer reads value=-36 unit=°C
